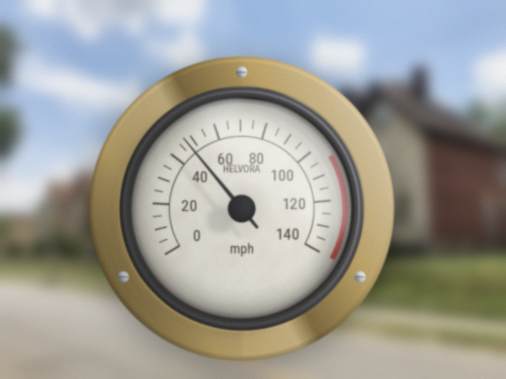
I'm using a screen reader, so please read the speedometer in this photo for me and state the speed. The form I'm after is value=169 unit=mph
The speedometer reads value=47.5 unit=mph
